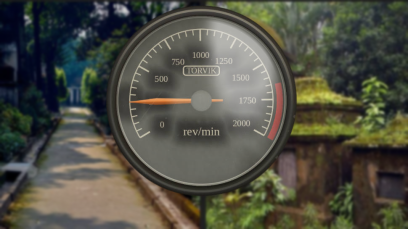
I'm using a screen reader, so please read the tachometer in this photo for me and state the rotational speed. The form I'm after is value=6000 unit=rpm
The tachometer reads value=250 unit=rpm
